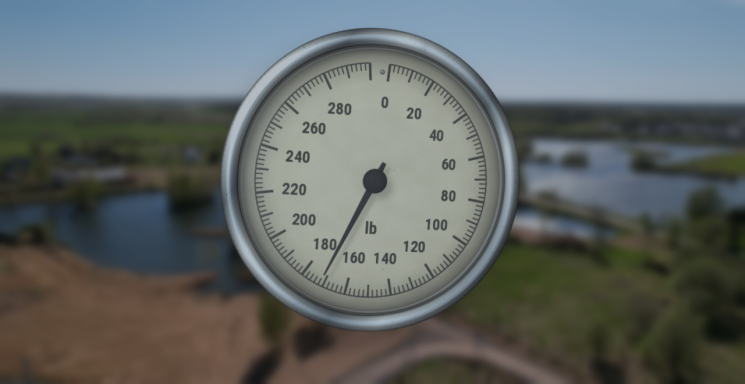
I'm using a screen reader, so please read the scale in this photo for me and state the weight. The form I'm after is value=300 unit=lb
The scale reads value=172 unit=lb
